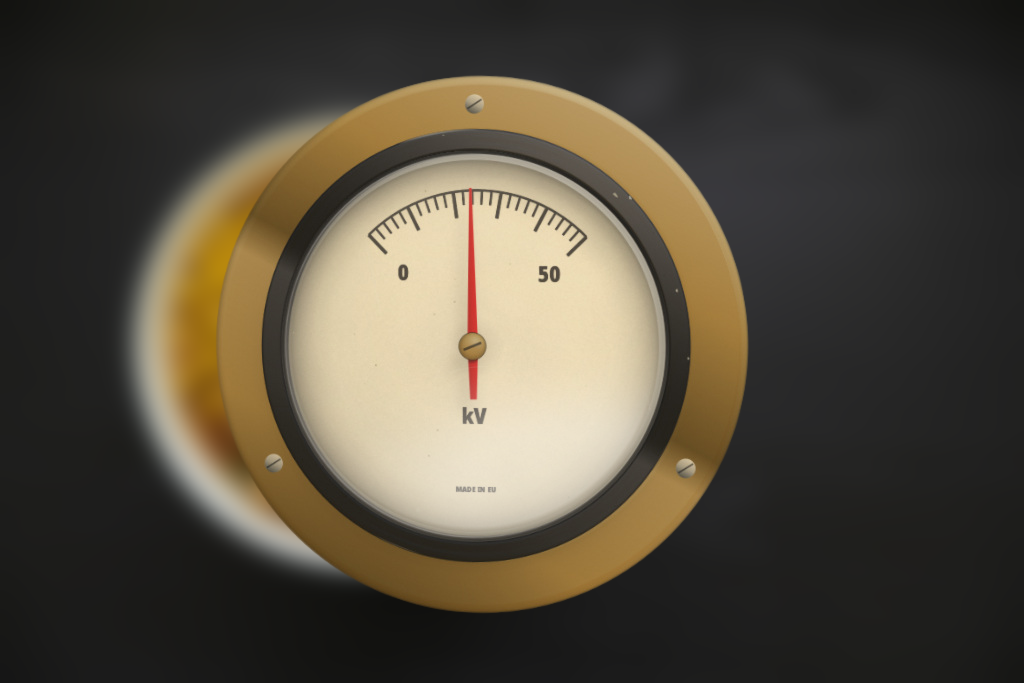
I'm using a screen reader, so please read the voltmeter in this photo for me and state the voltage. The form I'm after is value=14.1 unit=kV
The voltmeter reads value=24 unit=kV
